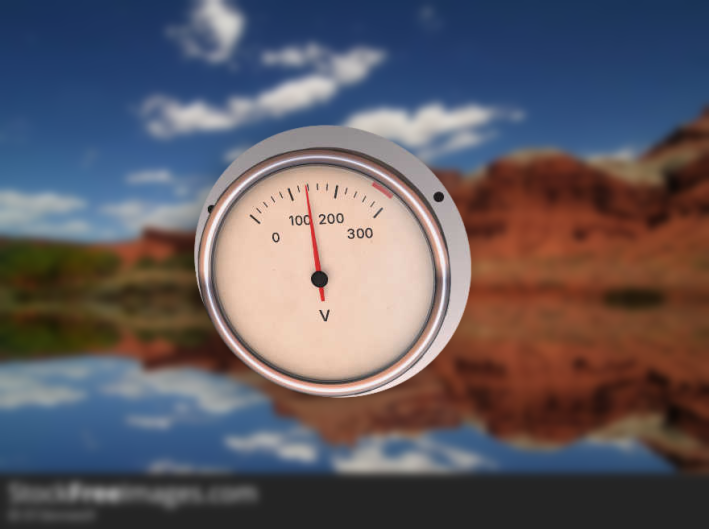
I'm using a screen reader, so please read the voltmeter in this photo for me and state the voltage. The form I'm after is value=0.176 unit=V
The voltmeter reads value=140 unit=V
